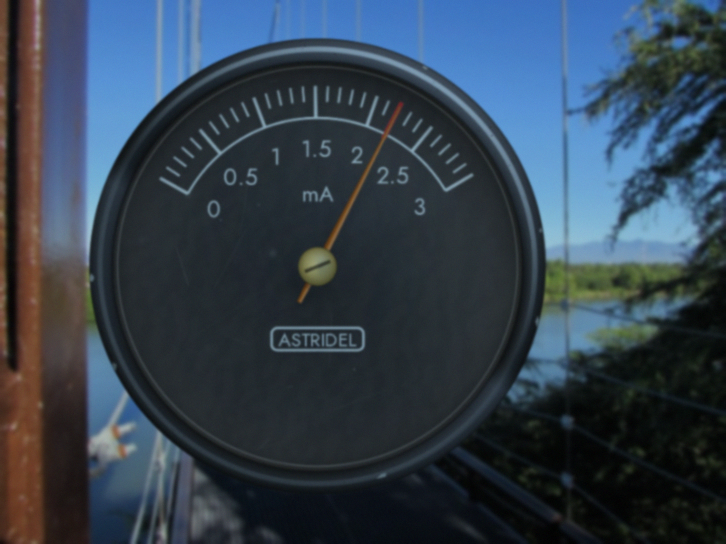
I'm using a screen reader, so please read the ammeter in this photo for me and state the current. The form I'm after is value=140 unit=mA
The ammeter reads value=2.2 unit=mA
